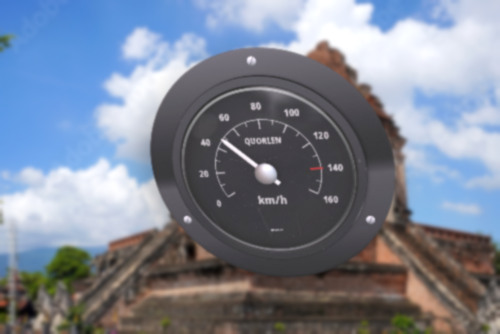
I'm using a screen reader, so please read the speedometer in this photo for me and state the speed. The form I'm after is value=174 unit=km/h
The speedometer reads value=50 unit=km/h
